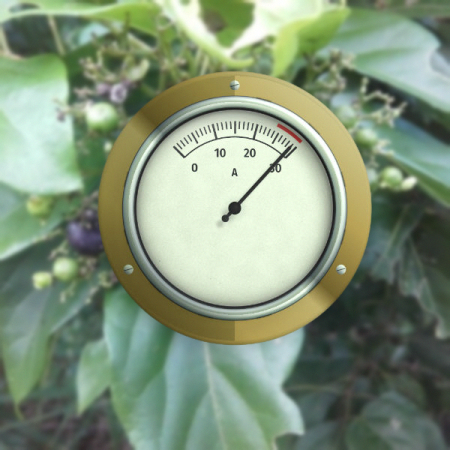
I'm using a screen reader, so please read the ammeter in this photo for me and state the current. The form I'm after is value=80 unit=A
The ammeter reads value=29 unit=A
